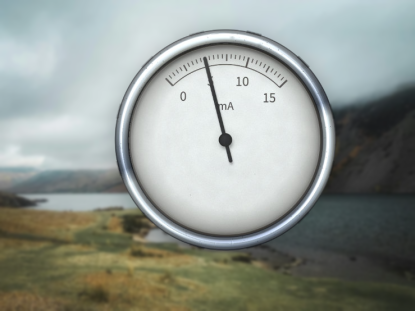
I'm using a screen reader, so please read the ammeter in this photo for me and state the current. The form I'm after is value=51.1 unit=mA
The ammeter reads value=5 unit=mA
